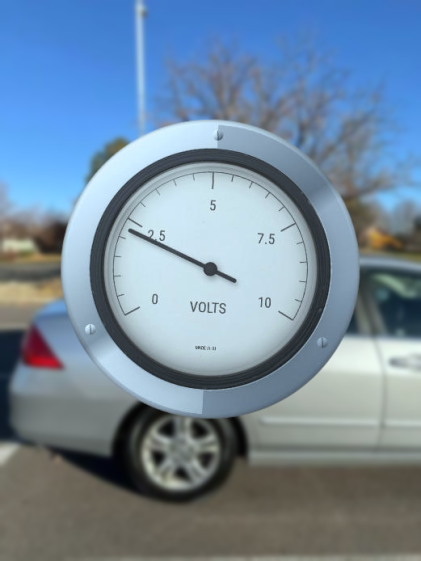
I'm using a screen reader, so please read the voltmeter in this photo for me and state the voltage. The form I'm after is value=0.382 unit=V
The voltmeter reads value=2.25 unit=V
